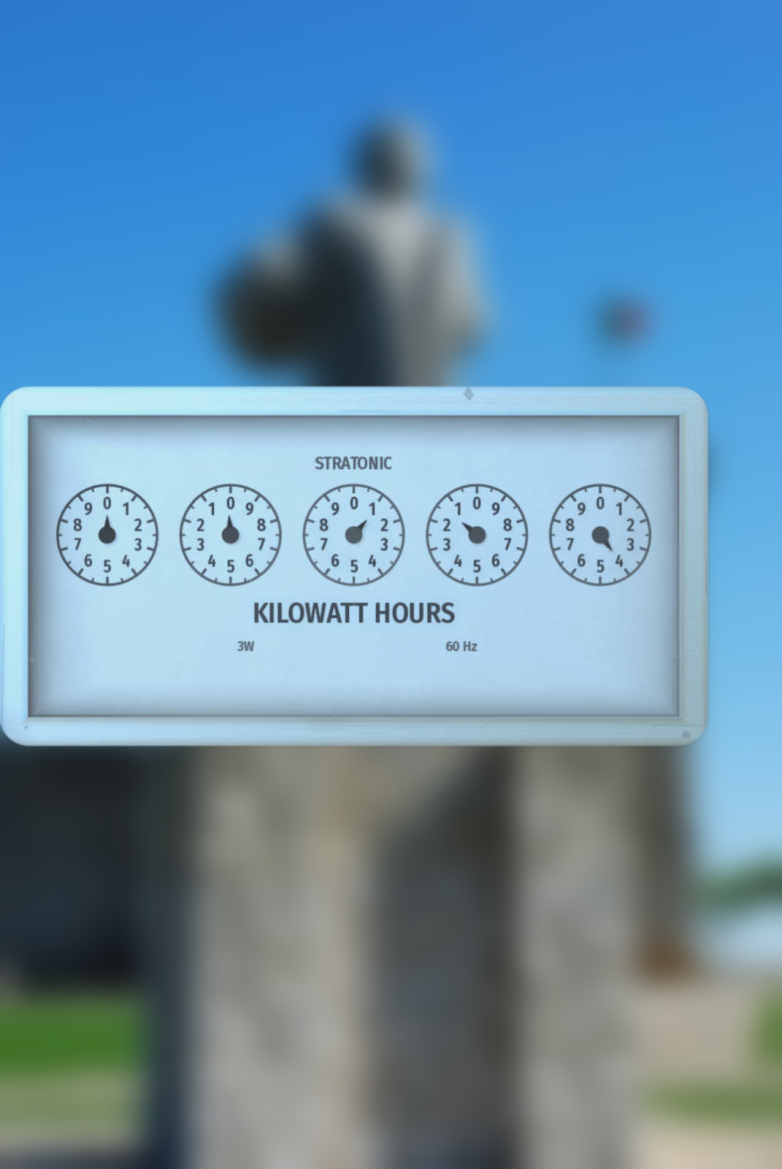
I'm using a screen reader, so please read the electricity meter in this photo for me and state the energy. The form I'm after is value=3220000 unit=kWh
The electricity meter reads value=114 unit=kWh
